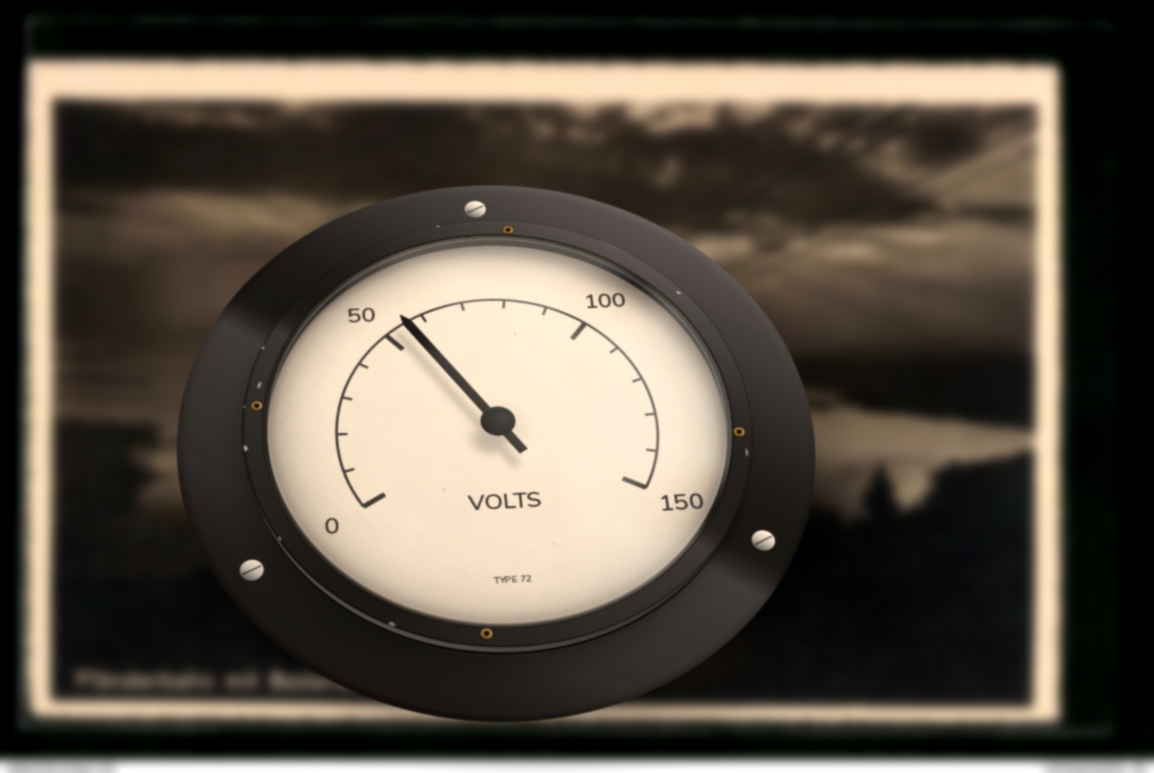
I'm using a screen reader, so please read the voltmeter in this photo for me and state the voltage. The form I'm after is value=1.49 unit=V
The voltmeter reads value=55 unit=V
